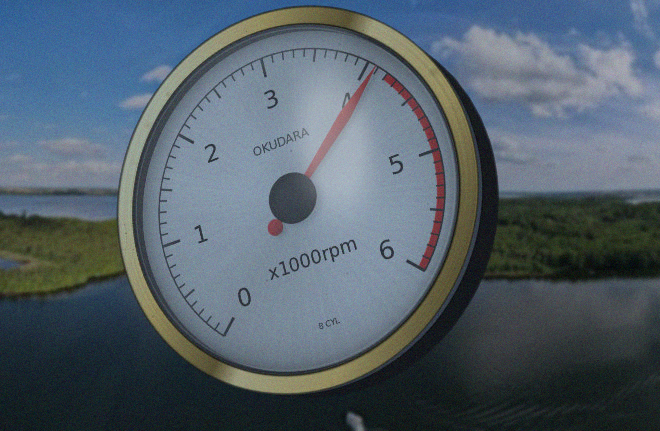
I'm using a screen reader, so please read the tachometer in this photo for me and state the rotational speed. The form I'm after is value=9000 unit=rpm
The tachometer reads value=4100 unit=rpm
